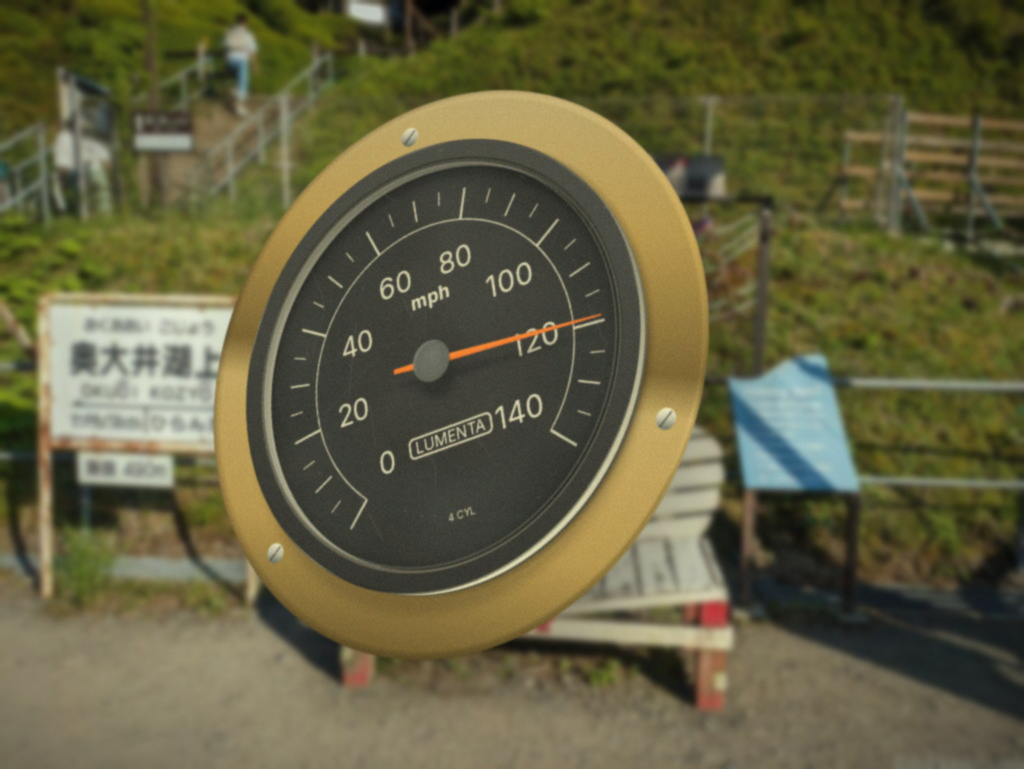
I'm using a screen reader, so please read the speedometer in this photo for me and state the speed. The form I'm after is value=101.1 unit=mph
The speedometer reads value=120 unit=mph
